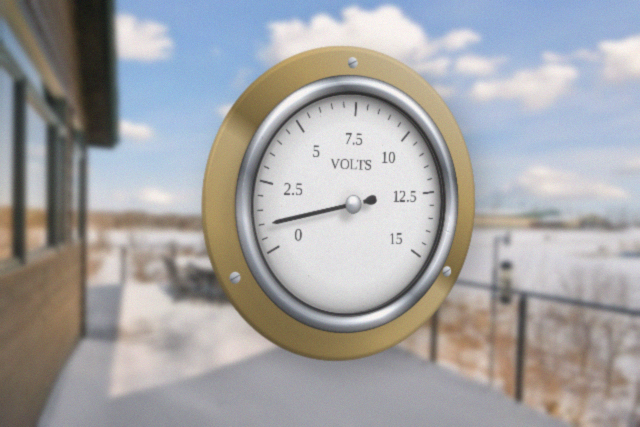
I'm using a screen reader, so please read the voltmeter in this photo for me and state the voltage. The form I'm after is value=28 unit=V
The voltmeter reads value=1 unit=V
